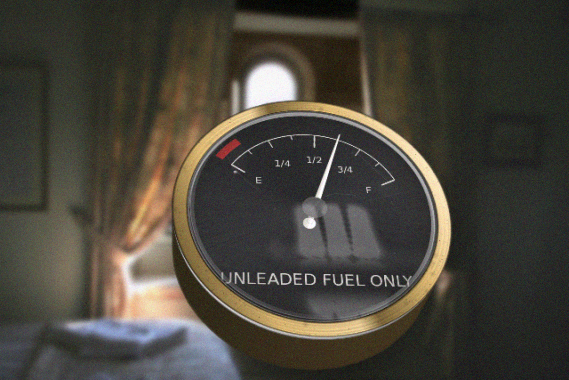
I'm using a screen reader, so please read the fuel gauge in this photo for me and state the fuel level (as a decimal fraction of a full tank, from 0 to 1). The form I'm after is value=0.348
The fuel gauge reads value=0.625
